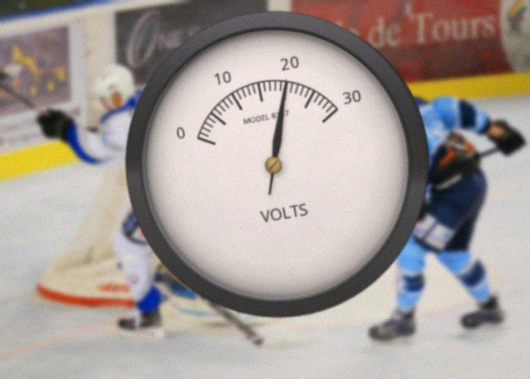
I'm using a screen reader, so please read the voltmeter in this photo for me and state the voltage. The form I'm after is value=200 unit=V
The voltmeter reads value=20 unit=V
